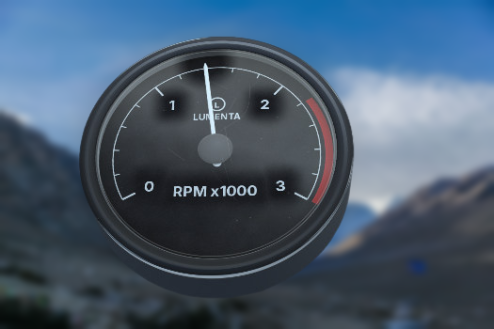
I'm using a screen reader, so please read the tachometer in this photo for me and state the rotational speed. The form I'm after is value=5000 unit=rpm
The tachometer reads value=1400 unit=rpm
